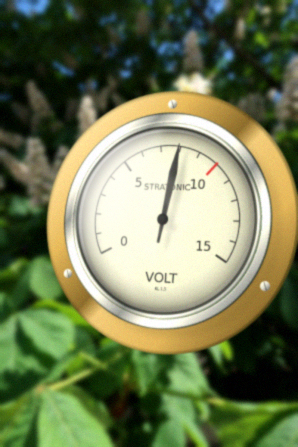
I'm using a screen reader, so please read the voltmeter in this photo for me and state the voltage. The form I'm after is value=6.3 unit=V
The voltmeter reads value=8 unit=V
